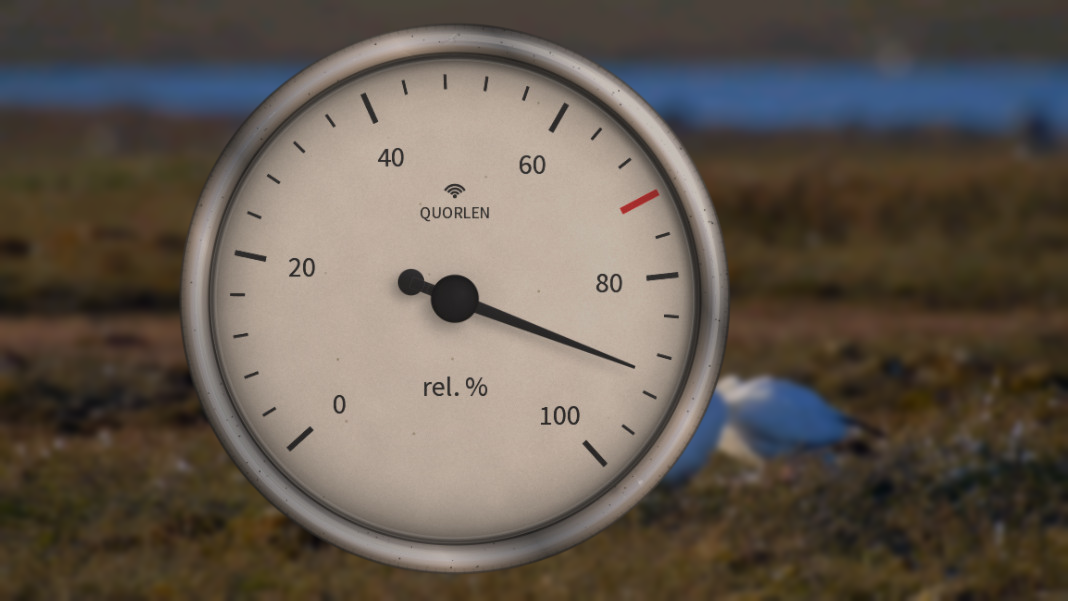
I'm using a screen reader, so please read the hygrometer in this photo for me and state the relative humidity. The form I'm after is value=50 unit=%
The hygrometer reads value=90 unit=%
